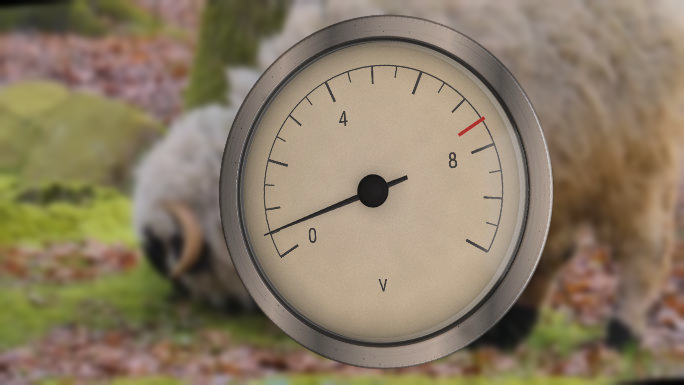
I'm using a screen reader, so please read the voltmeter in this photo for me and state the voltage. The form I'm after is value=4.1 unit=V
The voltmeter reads value=0.5 unit=V
